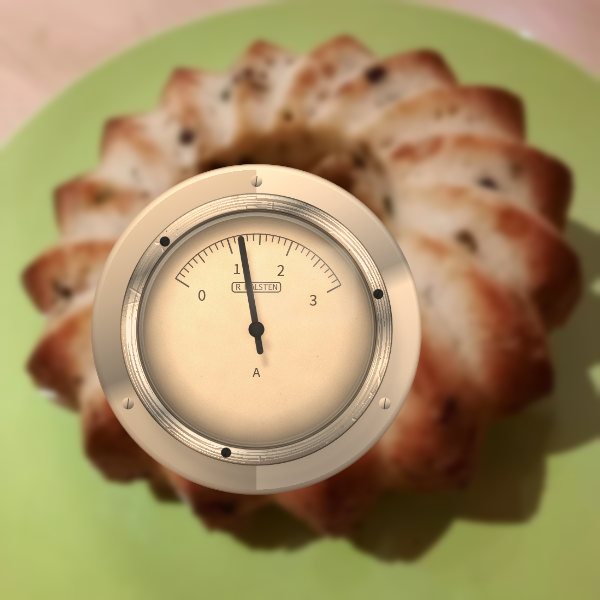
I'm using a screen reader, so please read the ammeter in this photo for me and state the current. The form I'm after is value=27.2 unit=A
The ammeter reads value=1.2 unit=A
